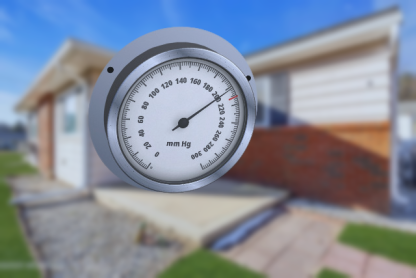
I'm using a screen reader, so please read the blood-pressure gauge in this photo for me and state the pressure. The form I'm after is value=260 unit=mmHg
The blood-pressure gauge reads value=200 unit=mmHg
